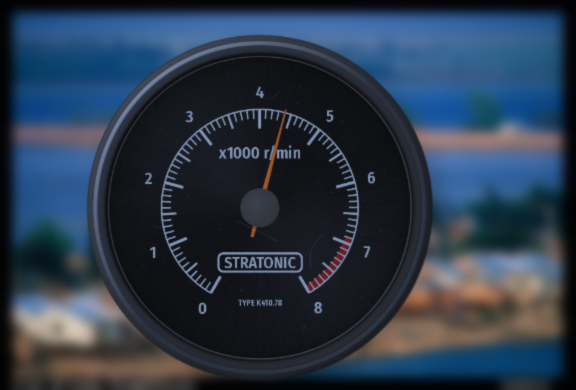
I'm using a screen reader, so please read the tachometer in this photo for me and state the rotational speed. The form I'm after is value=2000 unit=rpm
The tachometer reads value=4400 unit=rpm
